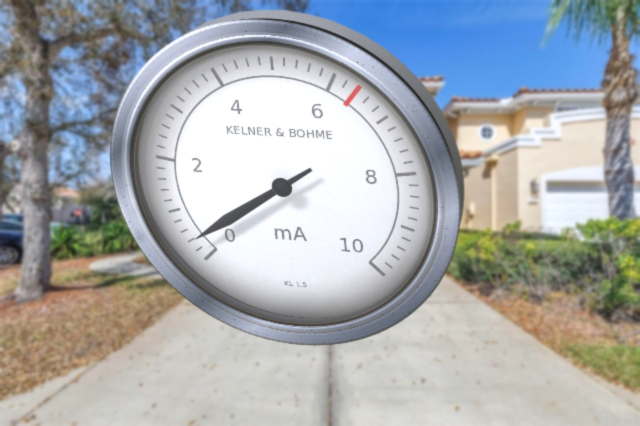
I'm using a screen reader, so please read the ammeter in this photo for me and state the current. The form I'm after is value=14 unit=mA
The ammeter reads value=0.4 unit=mA
